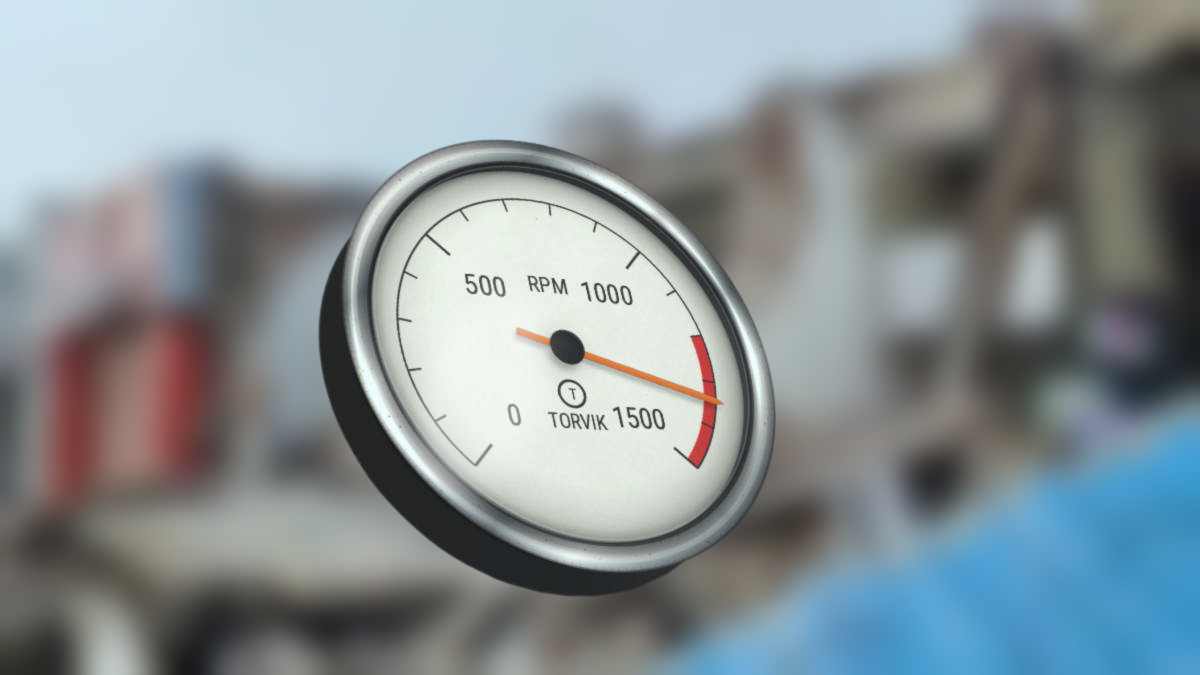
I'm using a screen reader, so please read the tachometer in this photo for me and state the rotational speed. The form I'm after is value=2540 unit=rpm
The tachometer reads value=1350 unit=rpm
